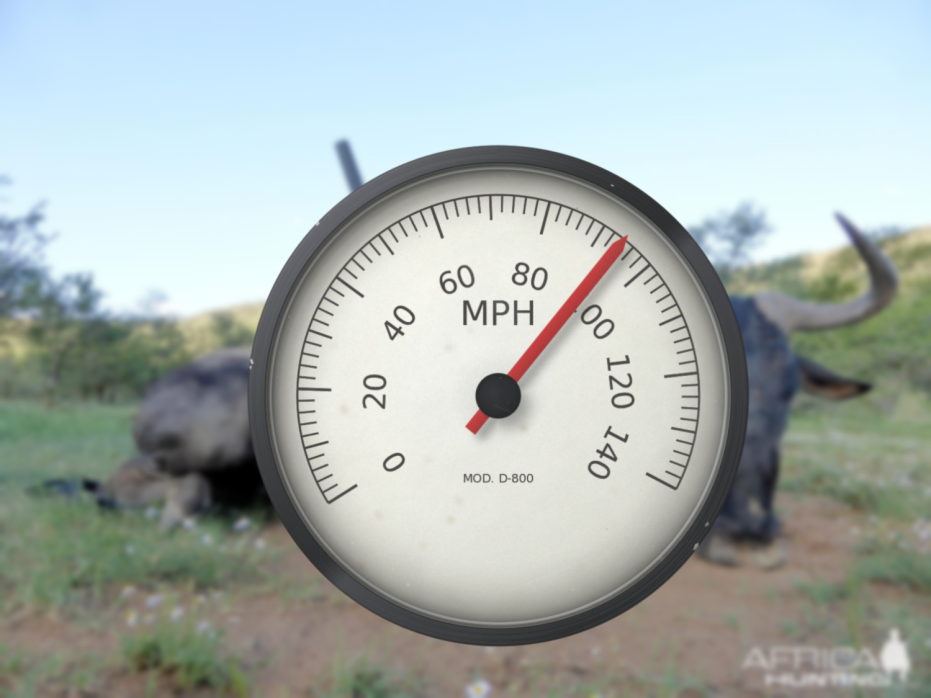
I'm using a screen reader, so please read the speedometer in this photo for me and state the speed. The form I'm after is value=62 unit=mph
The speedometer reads value=94 unit=mph
